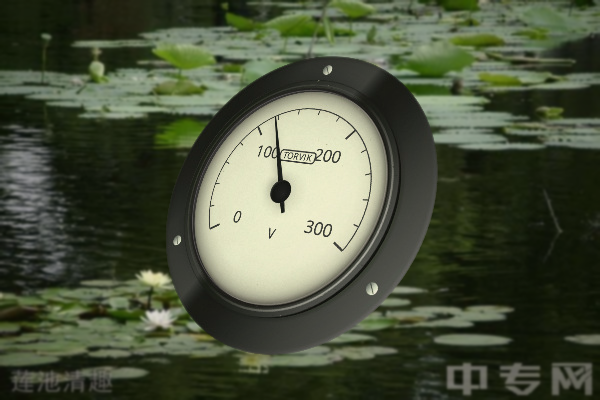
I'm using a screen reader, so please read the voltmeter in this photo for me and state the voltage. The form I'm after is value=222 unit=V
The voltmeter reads value=120 unit=V
